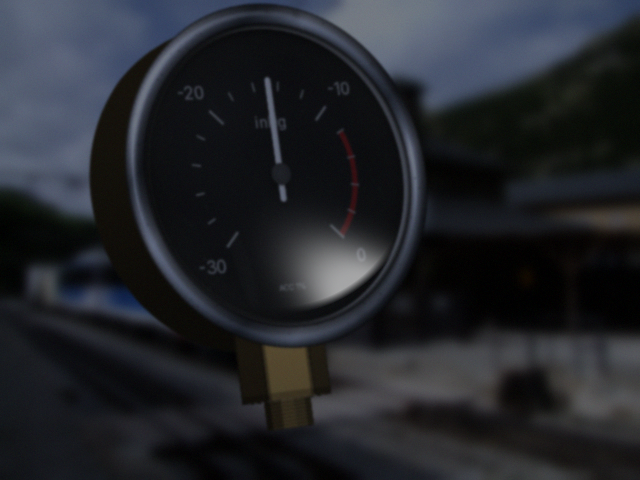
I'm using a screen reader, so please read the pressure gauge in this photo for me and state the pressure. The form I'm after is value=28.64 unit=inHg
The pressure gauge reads value=-15 unit=inHg
